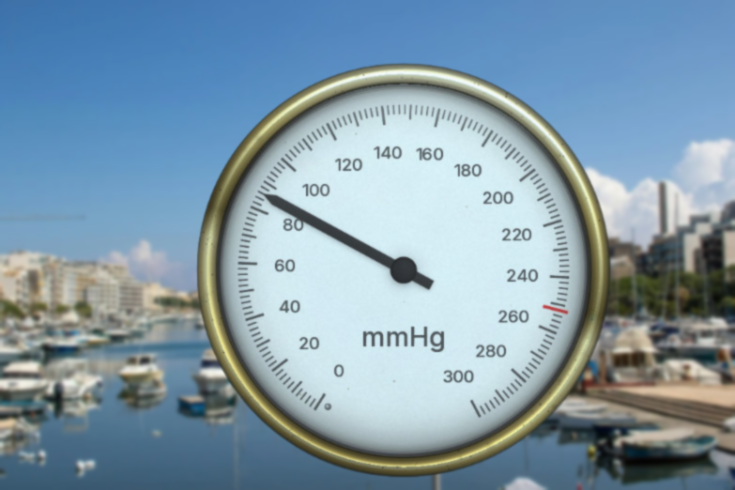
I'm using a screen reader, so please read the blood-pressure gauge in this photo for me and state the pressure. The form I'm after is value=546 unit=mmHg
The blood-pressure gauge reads value=86 unit=mmHg
